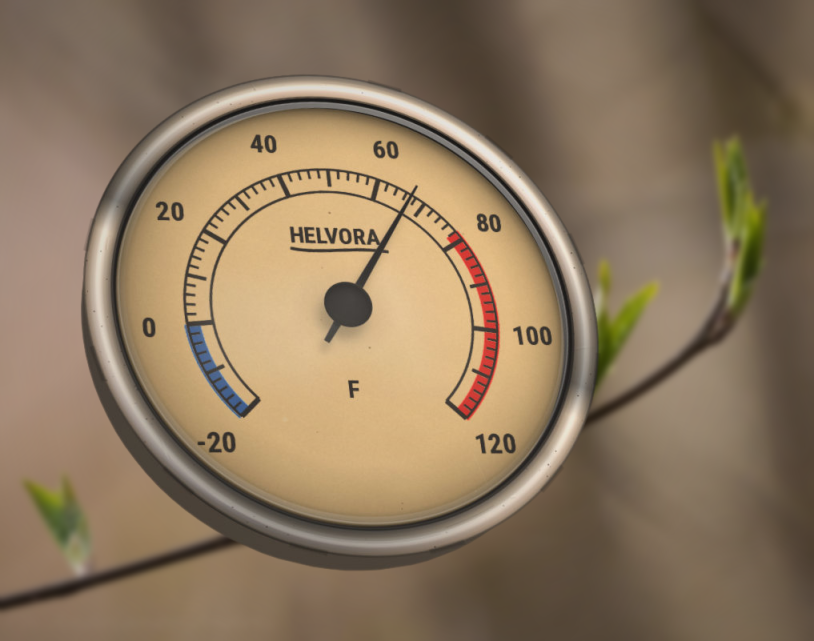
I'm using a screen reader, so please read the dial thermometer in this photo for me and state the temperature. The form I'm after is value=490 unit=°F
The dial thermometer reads value=67 unit=°F
